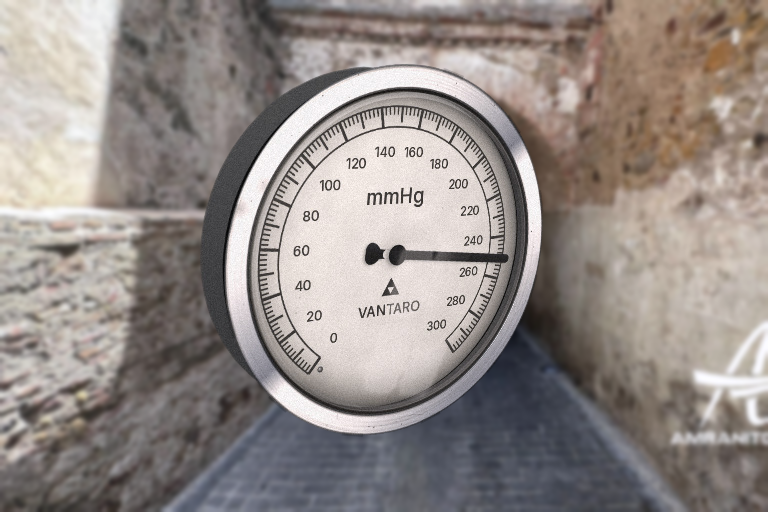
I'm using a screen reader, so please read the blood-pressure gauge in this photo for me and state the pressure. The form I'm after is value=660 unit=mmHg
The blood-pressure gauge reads value=250 unit=mmHg
